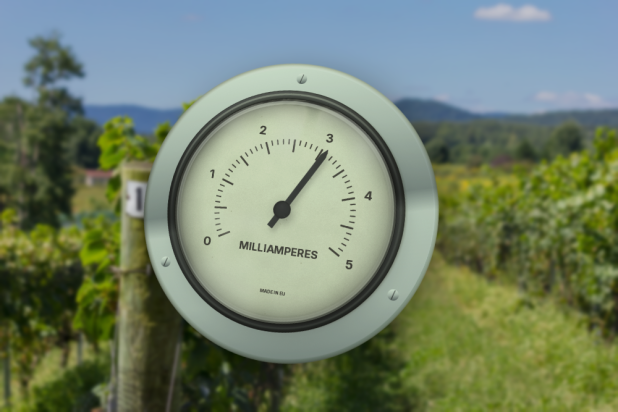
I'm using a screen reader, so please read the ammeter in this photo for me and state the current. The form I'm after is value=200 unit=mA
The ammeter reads value=3.1 unit=mA
